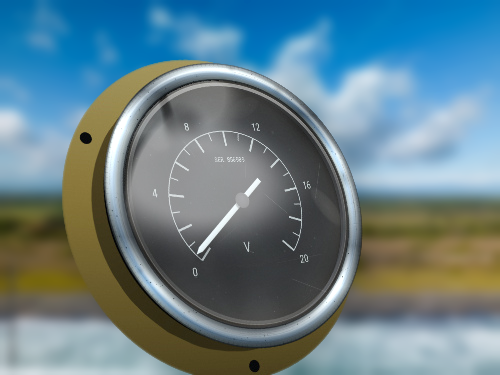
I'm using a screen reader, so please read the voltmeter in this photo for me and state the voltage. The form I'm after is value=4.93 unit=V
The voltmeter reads value=0.5 unit=V
